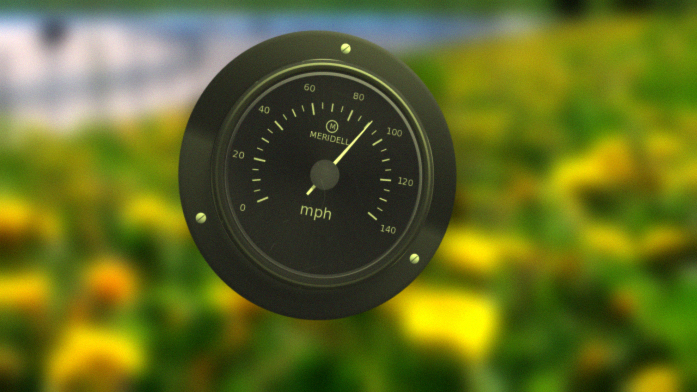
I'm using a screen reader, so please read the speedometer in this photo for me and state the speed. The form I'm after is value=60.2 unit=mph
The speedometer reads value=90 unit=mph
